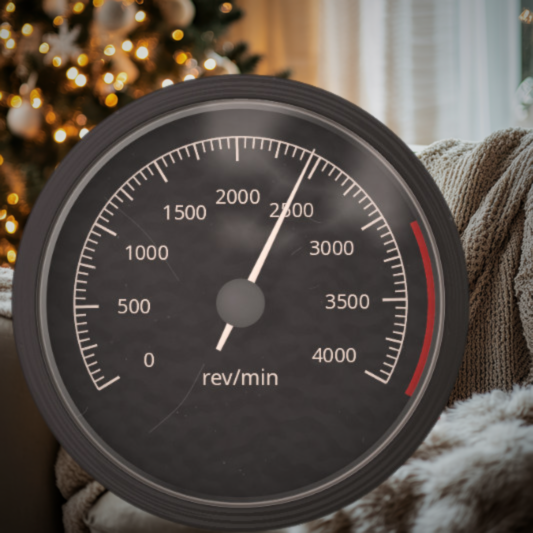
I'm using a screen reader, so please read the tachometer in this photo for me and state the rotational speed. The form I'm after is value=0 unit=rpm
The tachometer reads value=2450 unit=rpm
